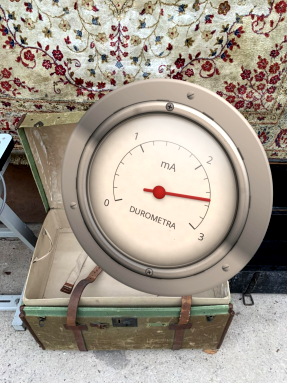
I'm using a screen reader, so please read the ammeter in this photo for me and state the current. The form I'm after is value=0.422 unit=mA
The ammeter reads value=2.5 unit=mA
